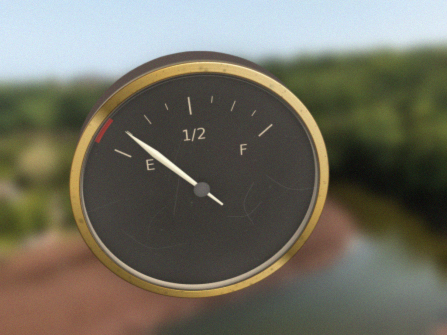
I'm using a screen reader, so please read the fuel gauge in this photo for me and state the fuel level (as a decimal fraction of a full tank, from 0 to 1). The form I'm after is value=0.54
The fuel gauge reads value=0.125
